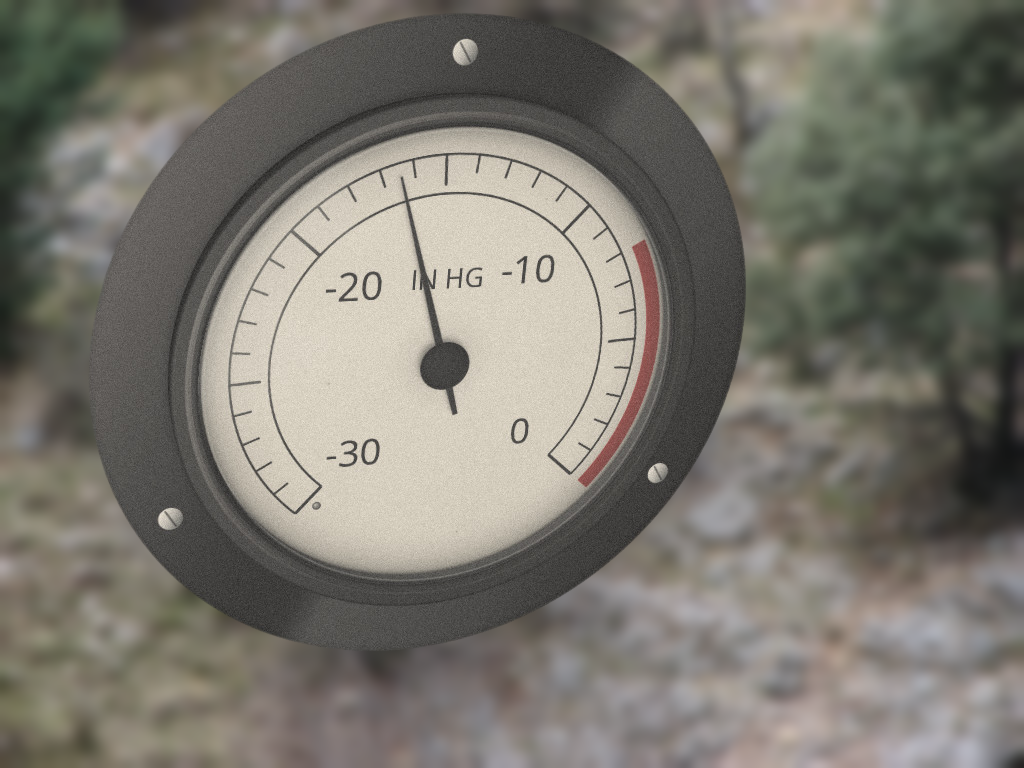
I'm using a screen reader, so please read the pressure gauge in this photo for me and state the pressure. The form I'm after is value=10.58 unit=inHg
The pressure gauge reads value=-16.5 unit=inHg
